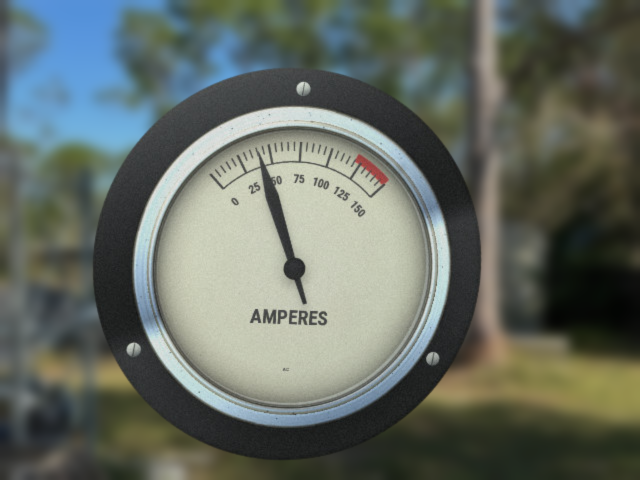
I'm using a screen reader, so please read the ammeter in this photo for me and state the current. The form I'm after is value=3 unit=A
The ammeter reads value=40 unit=A
